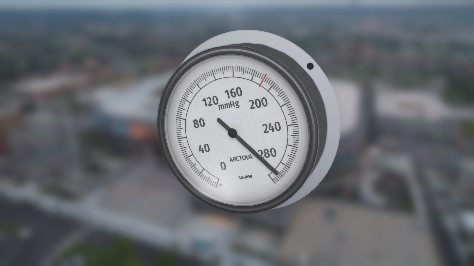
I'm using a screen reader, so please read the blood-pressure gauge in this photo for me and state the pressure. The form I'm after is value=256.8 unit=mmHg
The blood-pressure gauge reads value=290 unit=mmHg
